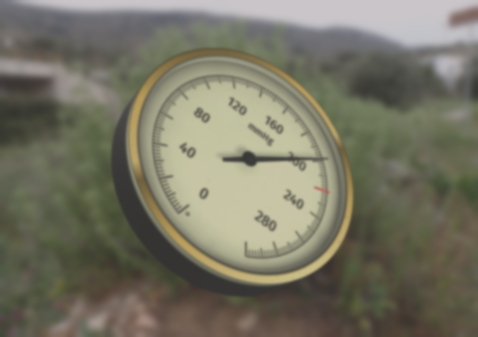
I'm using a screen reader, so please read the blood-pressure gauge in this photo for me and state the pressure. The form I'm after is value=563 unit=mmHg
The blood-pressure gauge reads value=200 unit=mmHg
